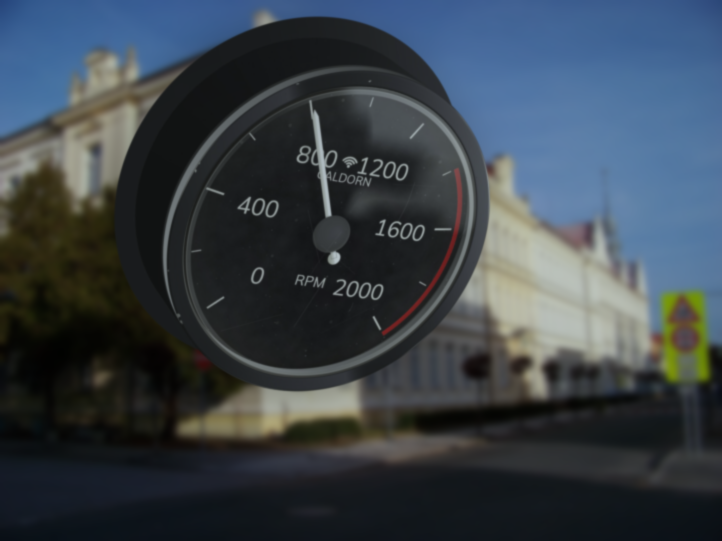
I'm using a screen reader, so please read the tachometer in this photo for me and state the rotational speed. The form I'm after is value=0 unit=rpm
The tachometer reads value=800 unit=rpm
